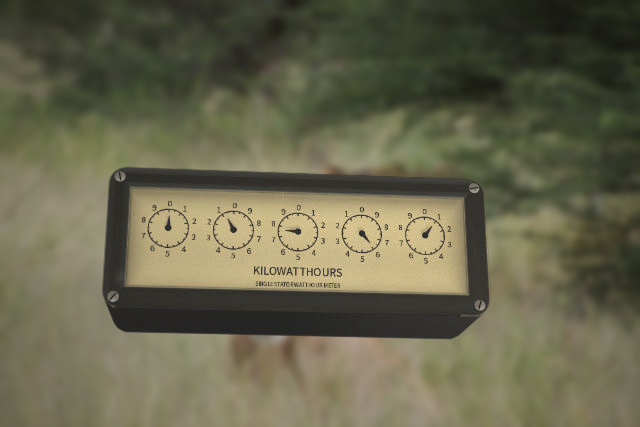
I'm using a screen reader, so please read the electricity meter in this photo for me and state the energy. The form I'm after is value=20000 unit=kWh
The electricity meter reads value=761 unit=kWh
